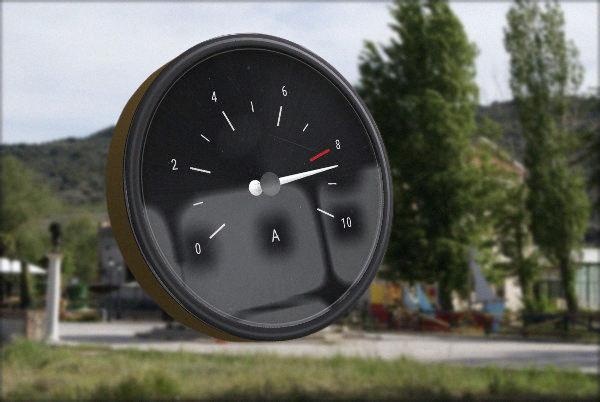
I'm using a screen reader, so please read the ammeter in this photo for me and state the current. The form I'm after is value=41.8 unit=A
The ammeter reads value=8.5 unit=A
